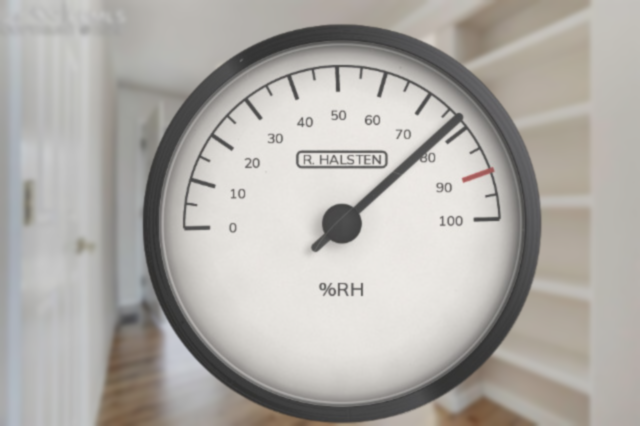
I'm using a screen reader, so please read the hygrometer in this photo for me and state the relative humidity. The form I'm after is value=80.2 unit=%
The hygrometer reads value=77.5 unit=%
